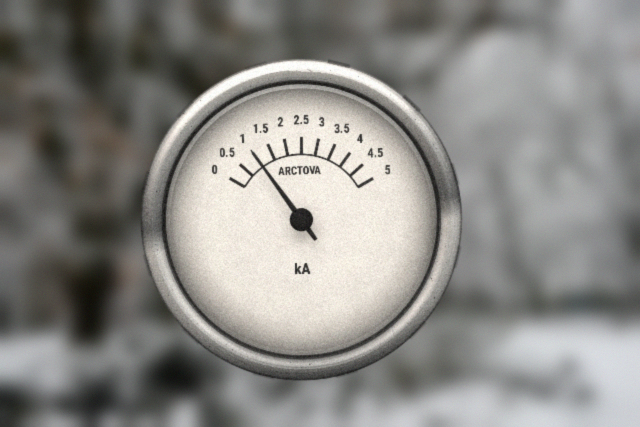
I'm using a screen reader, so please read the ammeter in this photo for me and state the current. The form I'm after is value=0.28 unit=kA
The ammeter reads value=1 unit=kA
